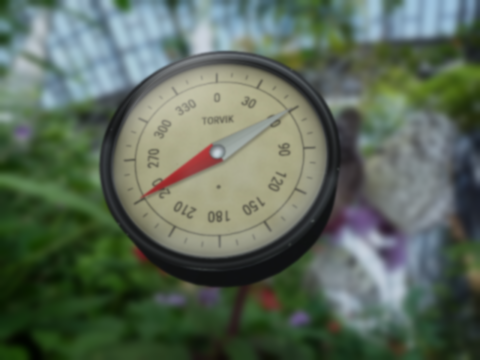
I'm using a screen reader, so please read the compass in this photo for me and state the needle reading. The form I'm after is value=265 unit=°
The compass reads value=240 unit=°
